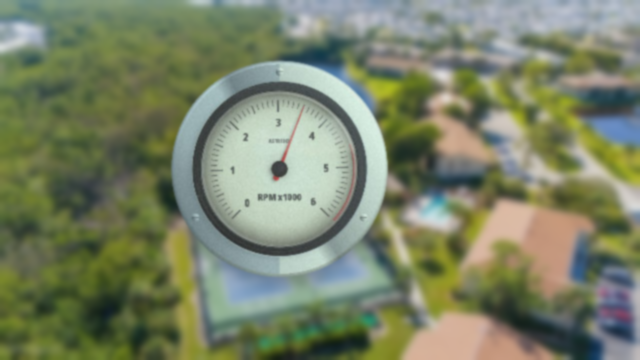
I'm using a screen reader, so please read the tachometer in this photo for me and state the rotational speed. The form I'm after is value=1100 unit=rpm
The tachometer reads value=3500 unit=rpm
